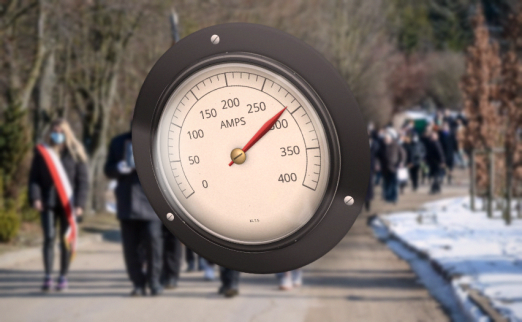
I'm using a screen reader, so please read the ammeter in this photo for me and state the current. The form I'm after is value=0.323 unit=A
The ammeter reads value=290 unit=A
